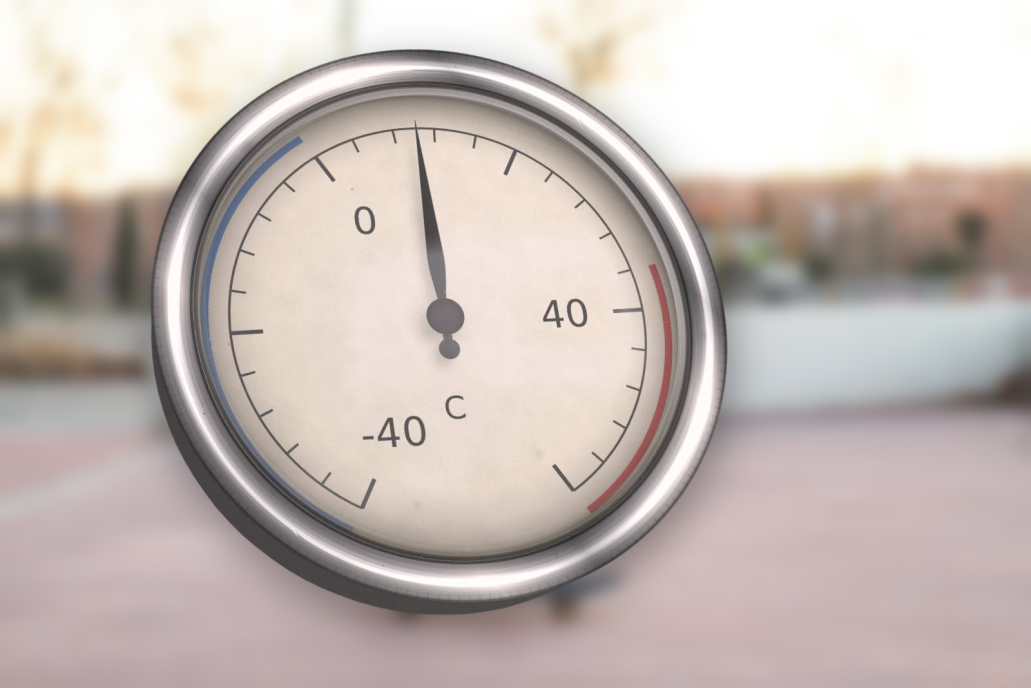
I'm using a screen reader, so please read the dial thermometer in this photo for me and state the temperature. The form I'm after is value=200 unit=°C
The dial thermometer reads value=10 unit=°C
